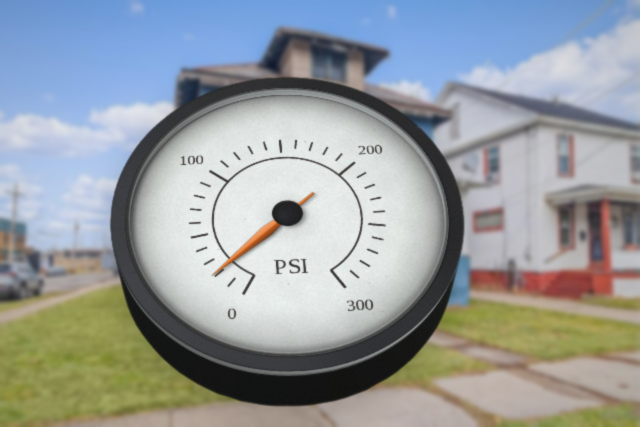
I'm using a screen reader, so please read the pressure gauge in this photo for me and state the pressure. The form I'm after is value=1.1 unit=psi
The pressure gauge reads value=20 unit=psi
